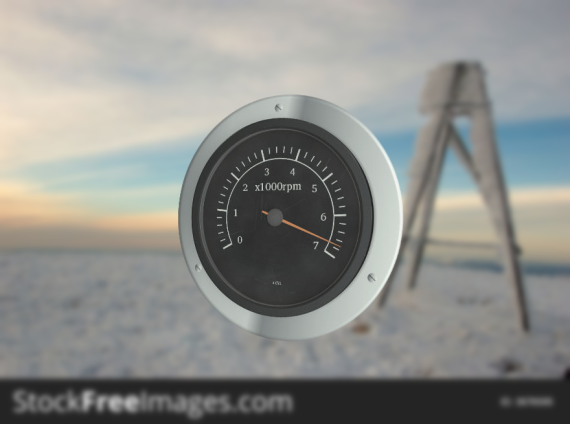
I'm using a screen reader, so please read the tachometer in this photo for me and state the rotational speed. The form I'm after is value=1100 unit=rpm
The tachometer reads value=6700 unit=rpm
